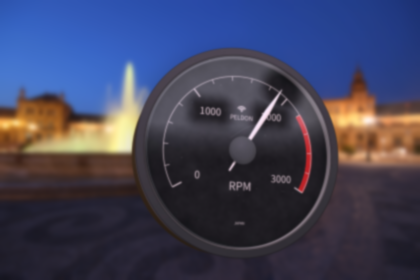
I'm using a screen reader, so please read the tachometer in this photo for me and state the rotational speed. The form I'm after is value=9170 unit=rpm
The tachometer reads value=1900 unit=rpm
